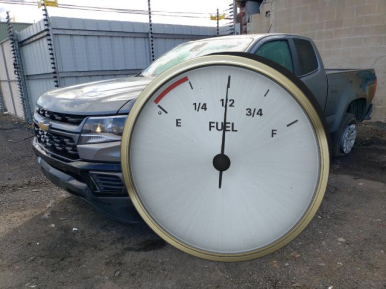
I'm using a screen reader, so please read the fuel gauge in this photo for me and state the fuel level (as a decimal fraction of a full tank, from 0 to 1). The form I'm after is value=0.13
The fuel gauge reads value=0.5
